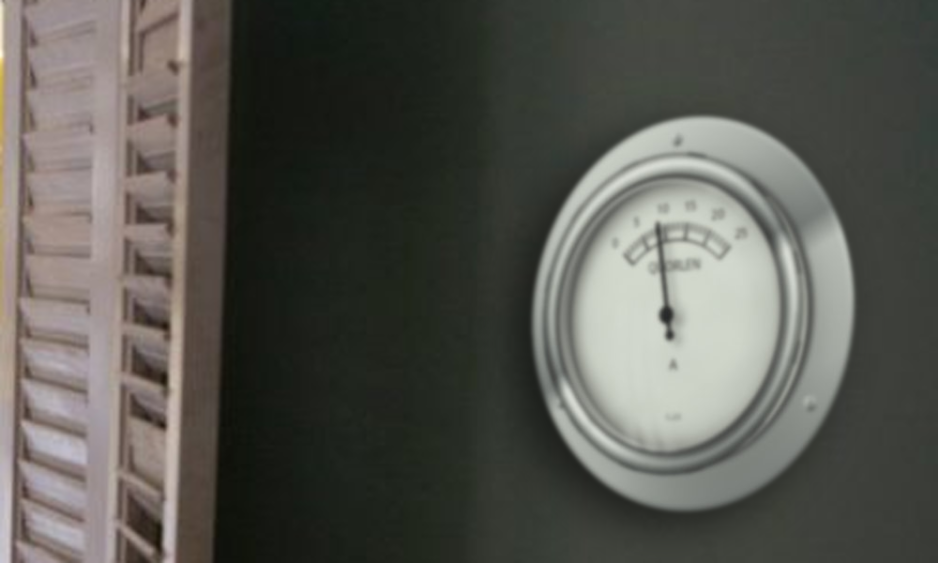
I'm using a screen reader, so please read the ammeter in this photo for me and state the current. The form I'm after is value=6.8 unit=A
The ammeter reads value=10 unit=A
